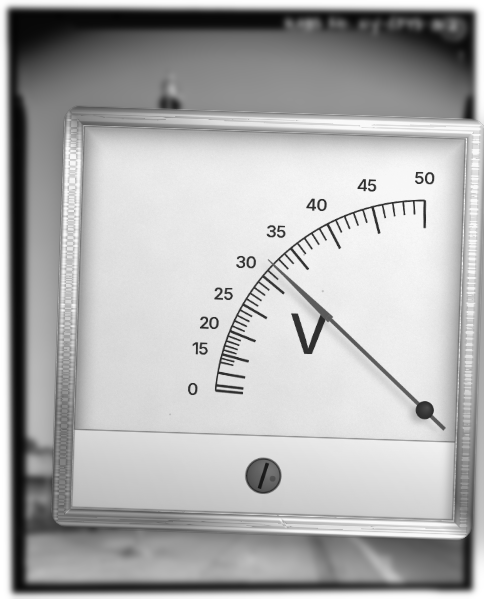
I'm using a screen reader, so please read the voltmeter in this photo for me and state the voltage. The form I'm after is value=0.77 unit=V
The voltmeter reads value=32 unit=V
